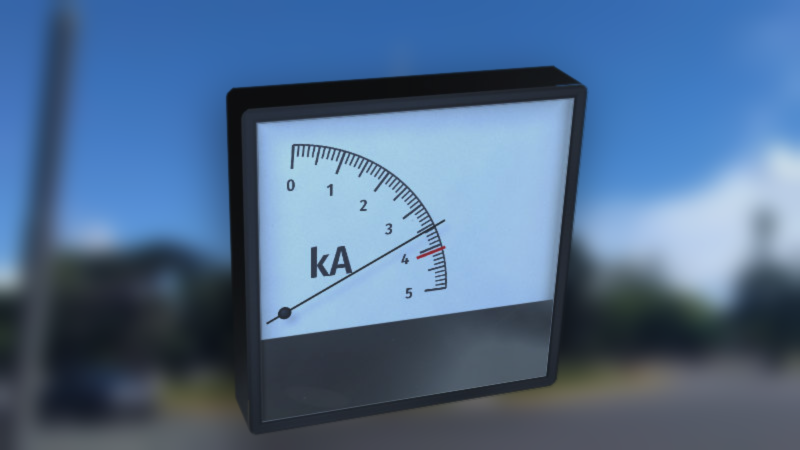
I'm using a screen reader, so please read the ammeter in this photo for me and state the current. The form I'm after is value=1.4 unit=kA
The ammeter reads value=3.5 unit=kA
